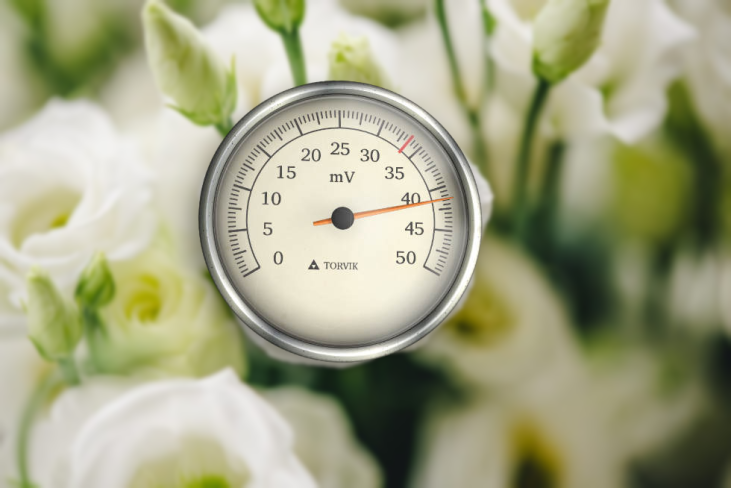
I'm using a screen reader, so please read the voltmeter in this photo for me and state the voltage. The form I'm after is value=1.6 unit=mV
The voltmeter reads value=41.5 unit=mV
